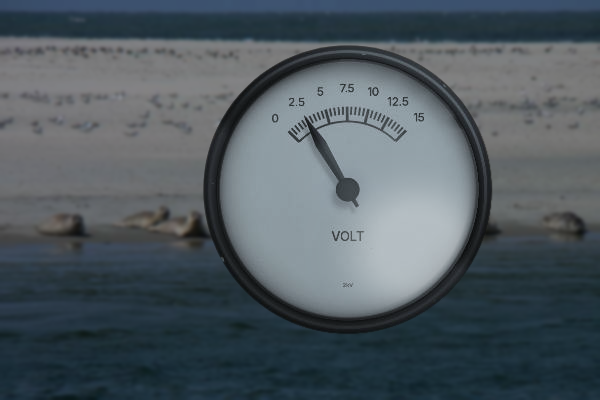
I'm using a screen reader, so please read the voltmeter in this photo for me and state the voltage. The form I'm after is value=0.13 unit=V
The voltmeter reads value=2.5 unit=V
